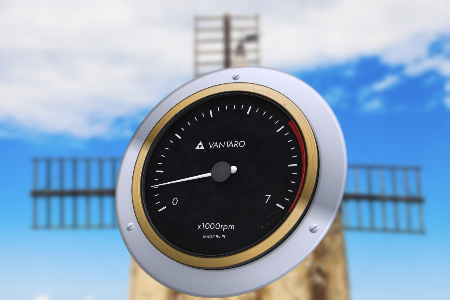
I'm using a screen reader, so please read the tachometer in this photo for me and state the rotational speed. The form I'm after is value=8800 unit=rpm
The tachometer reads value=600 unit=rpm
